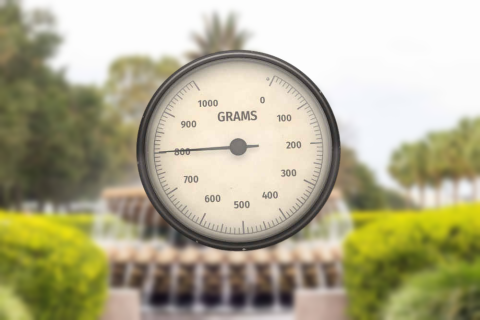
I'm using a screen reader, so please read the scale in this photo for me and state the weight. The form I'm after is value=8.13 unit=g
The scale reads value=800 unit=g
